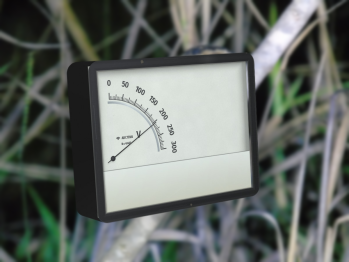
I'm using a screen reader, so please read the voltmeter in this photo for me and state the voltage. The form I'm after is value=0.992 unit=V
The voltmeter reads value=200 unit=V
